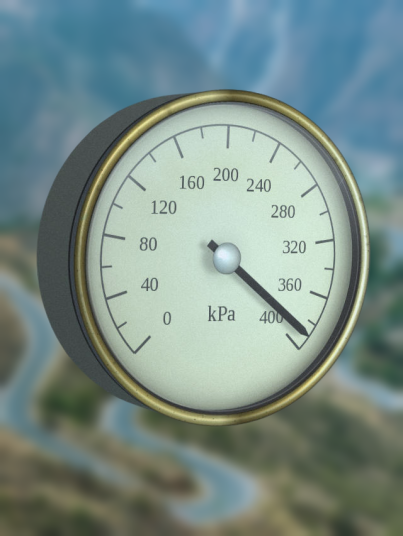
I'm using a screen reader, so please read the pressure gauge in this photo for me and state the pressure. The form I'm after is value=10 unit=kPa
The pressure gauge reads value=390 unit=kPa
